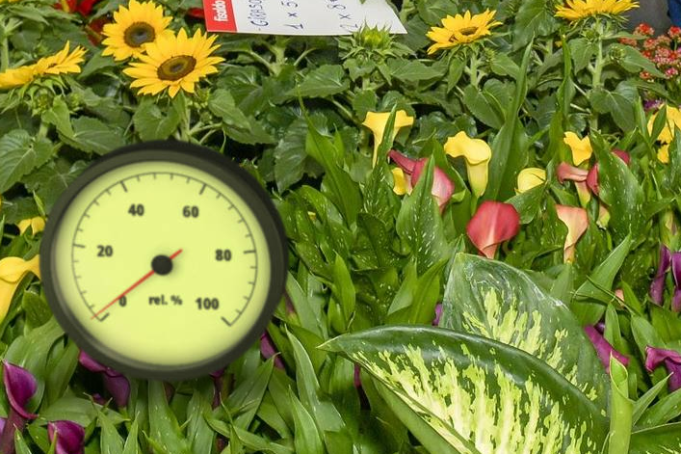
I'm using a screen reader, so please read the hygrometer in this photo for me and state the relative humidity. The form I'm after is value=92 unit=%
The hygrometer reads value=2 unit=%
